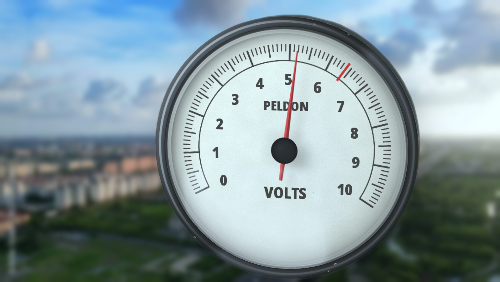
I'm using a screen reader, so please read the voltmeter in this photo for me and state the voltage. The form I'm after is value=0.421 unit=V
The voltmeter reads value=5.2 unit=V
